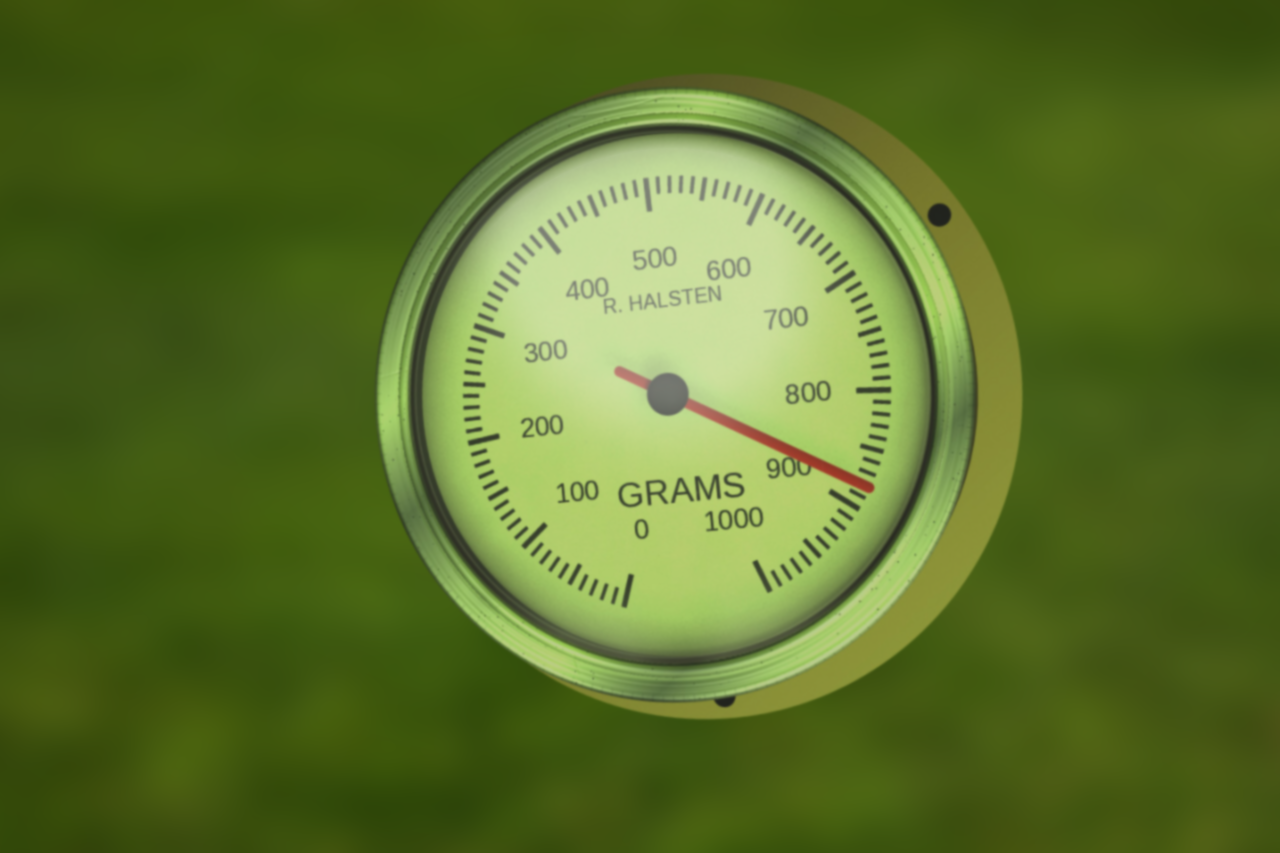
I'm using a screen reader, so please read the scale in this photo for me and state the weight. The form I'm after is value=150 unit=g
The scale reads value=880 unit=g
